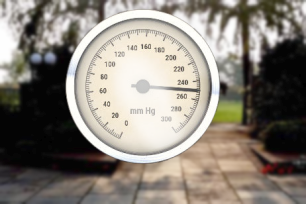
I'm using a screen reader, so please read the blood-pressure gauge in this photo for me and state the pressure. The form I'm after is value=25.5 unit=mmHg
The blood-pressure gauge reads value=250 unit=mmHg
